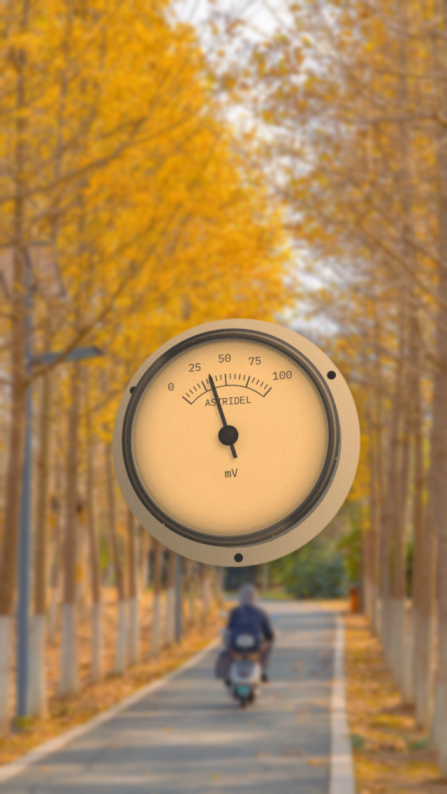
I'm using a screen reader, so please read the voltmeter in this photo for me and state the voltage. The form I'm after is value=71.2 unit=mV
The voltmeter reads value=35 unit=mV
